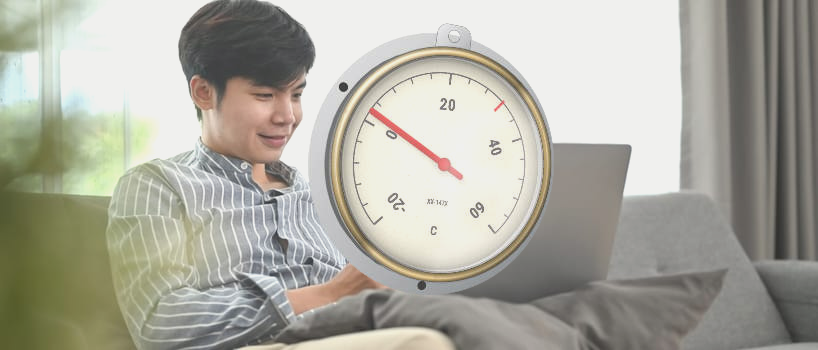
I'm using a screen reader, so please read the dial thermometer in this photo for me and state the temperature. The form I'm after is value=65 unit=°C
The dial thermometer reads value=2 unit=°C
